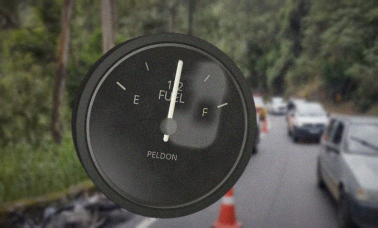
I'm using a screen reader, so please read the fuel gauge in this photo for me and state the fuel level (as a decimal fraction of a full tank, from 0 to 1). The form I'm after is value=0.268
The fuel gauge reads value=0.5
